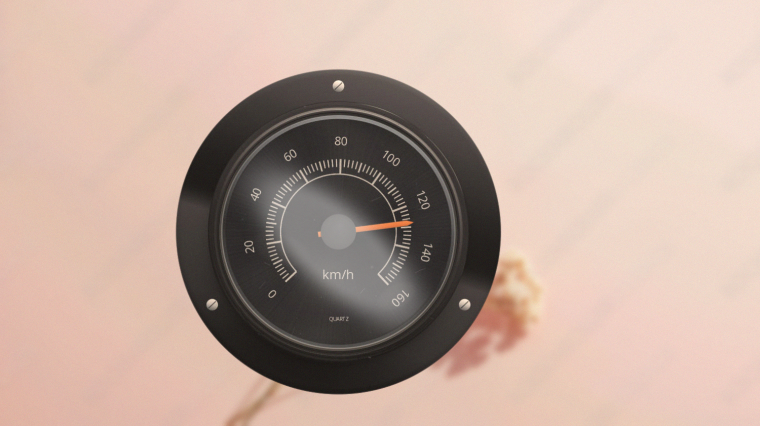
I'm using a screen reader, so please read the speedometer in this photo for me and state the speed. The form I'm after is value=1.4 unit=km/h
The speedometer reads value=128 unit=km/h
